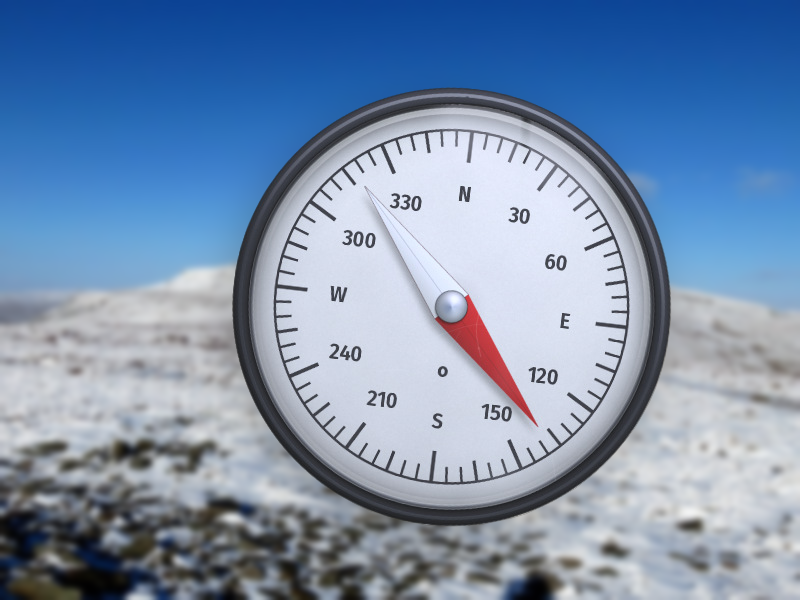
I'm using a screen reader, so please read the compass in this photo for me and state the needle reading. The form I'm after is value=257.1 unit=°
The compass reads value=137.5 unit=°
